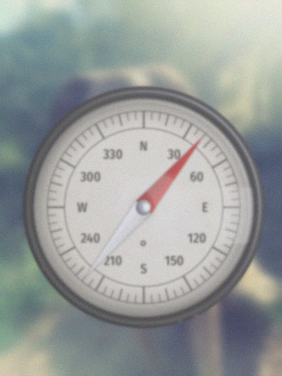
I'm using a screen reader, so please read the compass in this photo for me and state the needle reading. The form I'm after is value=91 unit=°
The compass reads value=40 unit=°
